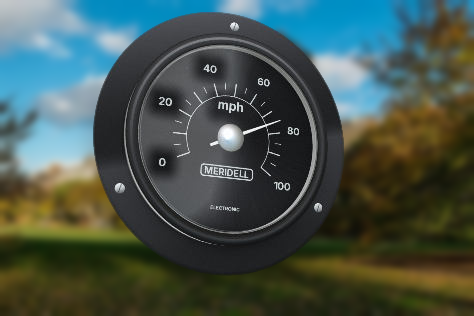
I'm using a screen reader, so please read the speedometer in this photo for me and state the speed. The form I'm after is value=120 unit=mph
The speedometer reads value=75 unit=mph
